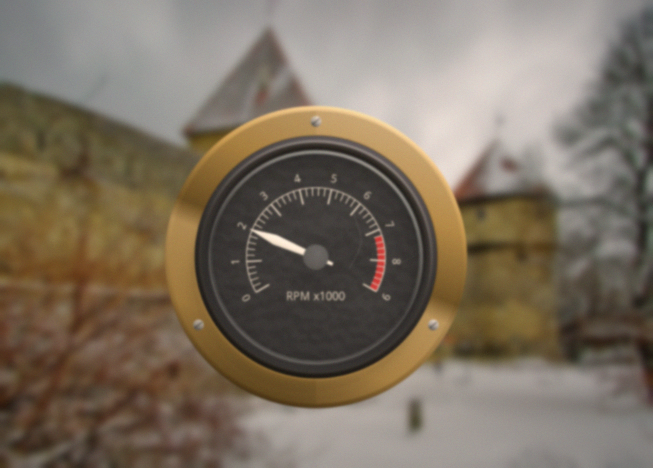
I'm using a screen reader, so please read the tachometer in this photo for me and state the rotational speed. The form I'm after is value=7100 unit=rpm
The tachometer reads value=2000 unit=rpm
